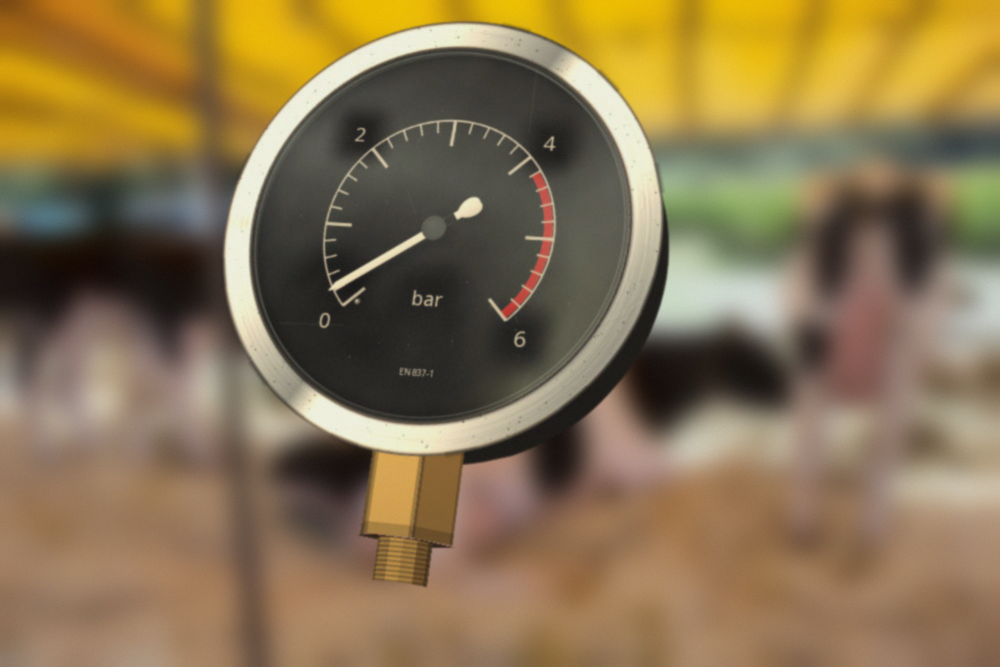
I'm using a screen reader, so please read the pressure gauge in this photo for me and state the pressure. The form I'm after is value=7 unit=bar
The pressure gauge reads value=0.2 unit=bar
